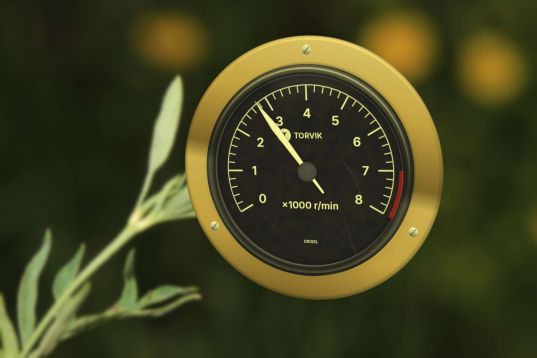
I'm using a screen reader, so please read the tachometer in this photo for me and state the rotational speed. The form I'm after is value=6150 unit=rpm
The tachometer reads value=2800 unit=rpm
